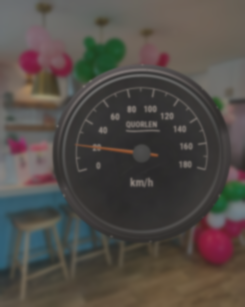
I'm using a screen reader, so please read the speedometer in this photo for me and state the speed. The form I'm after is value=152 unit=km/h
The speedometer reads value=20 unit=km/h
